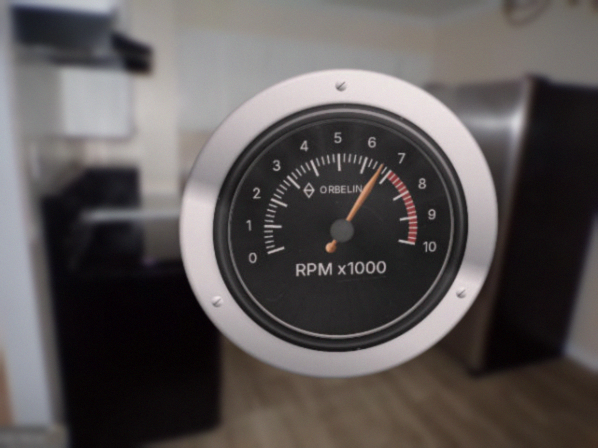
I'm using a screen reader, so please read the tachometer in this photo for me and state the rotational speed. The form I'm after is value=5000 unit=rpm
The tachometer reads value=6600 unit=rpm
